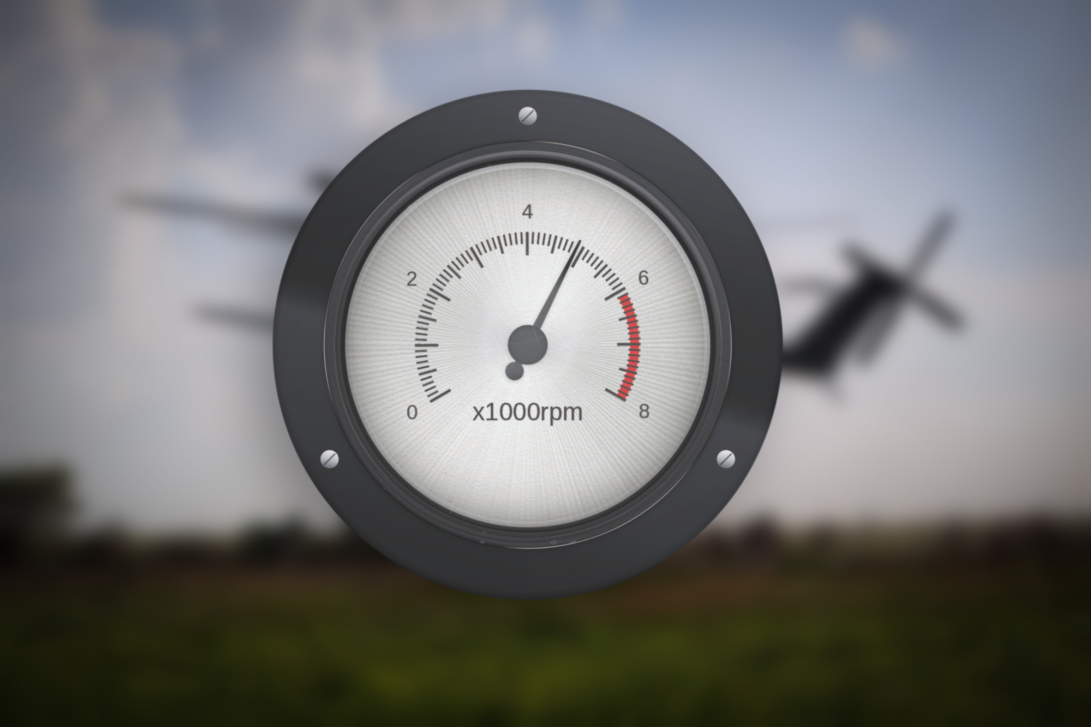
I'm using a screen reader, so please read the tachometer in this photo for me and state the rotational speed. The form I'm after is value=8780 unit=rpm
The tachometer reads value=4900 unit=rpm
